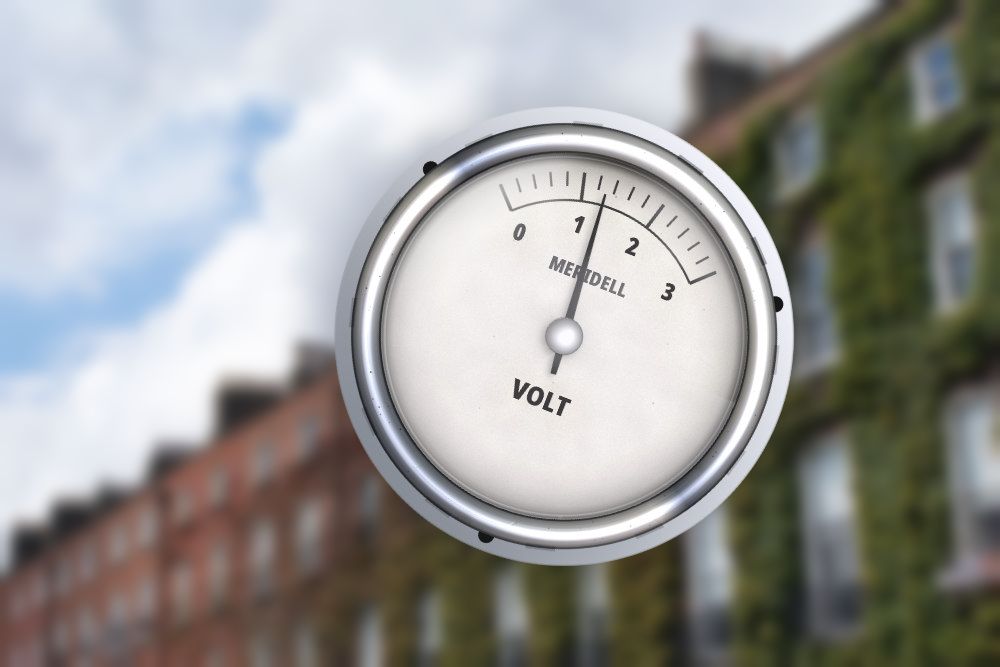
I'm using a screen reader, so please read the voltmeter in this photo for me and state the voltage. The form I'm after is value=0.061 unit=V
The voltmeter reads value=1.3 unit=V
